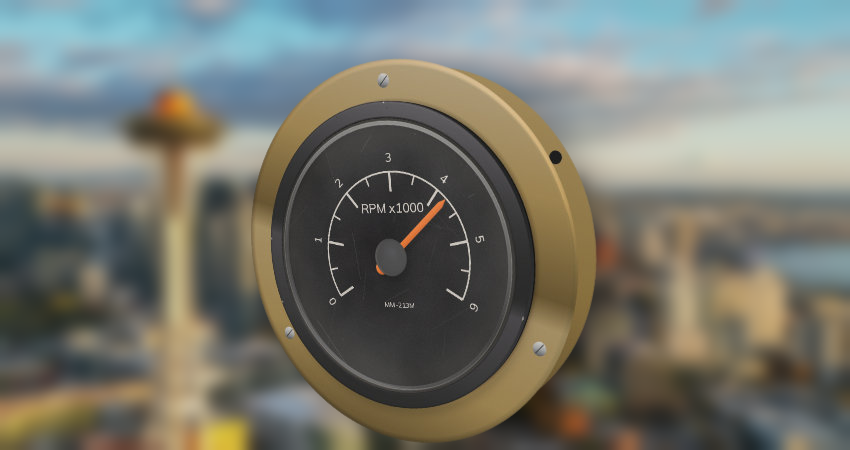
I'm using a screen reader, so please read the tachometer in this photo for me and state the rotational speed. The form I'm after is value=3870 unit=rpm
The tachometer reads value=4250 unit=rpm
